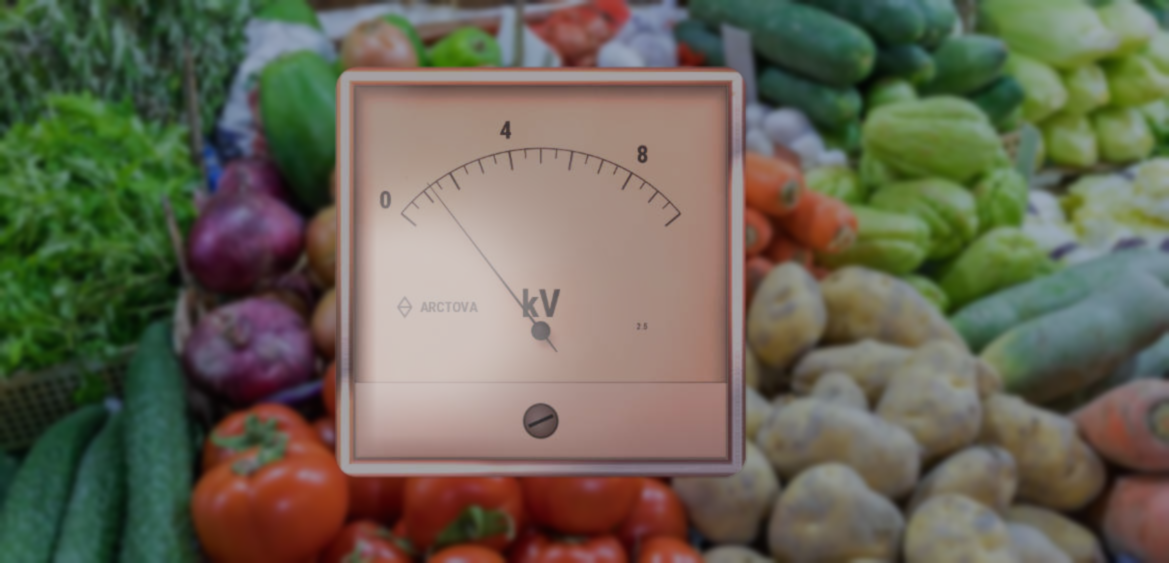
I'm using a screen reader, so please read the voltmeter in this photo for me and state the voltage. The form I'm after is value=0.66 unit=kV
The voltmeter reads value=1.25 unit=kV
